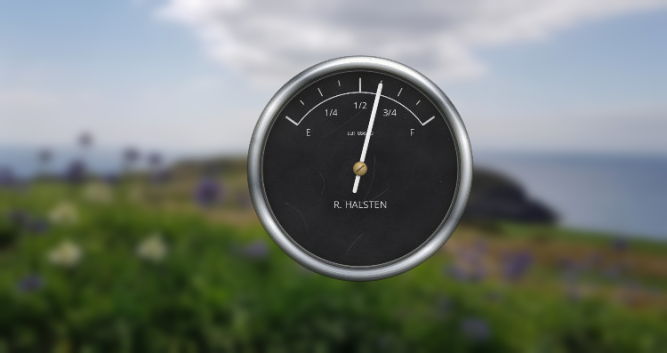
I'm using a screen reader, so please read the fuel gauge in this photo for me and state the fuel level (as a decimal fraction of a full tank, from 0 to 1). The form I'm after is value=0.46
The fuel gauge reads value=0.625
